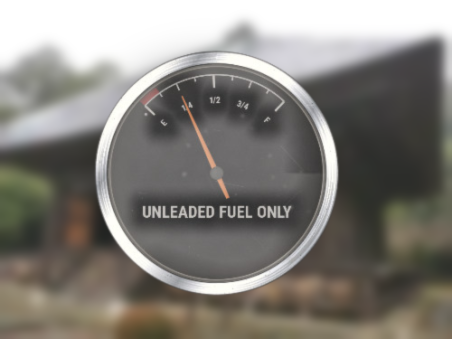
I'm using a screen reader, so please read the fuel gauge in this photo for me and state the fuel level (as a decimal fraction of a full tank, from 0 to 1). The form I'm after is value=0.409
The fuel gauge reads value=0.25
